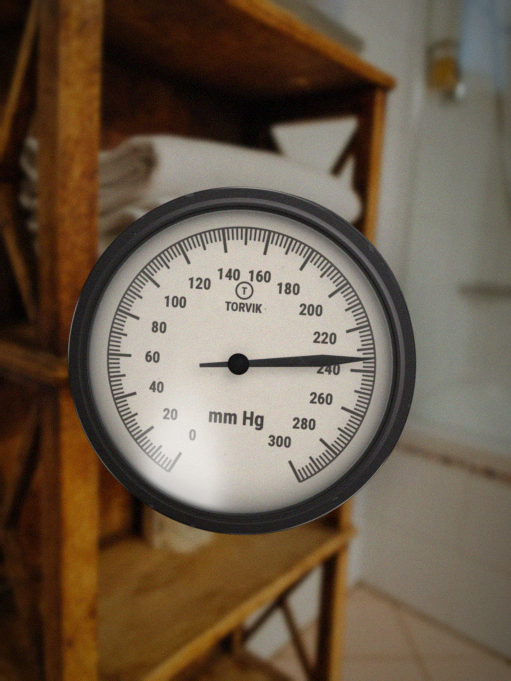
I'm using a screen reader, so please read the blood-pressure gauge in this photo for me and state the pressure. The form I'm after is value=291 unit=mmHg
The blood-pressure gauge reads value=234 unit=mmHg
